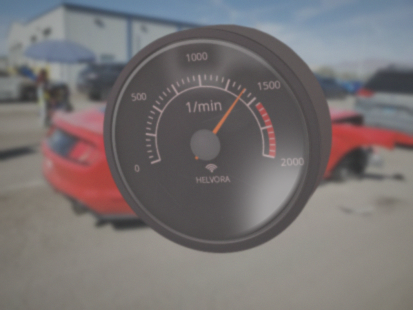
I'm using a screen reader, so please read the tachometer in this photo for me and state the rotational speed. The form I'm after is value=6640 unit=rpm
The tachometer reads value=1400 unit=rpm
